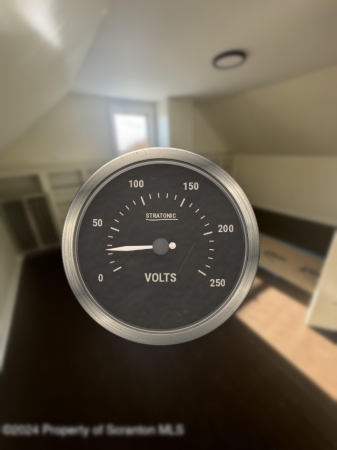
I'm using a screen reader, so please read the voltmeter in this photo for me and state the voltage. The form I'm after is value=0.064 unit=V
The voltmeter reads value=25 unit=V
